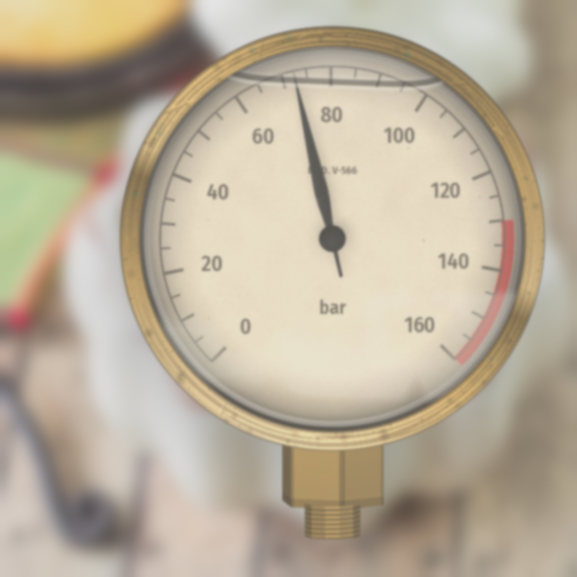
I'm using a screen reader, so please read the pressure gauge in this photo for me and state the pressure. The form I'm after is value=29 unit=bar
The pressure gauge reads value=72.5 unit=bar
